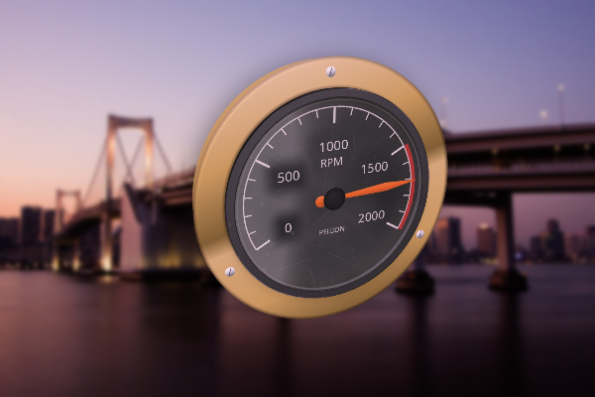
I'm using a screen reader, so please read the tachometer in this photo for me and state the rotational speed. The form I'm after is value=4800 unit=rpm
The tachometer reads value=1700 unit=rpm
